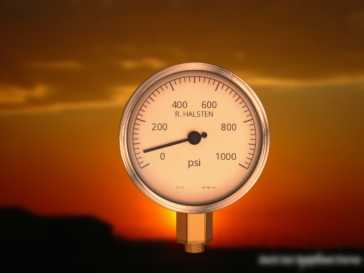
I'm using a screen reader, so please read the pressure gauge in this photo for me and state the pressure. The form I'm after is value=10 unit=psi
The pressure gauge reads value=60 unit=psi
